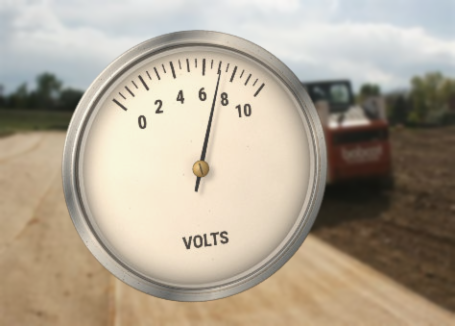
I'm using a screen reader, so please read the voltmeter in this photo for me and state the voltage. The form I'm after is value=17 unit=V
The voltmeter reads value=7 unit=V
